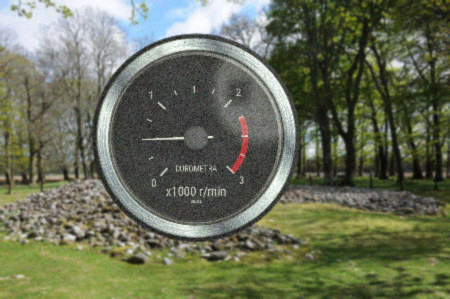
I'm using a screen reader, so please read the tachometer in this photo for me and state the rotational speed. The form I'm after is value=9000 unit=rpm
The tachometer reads value=500 unit=rpm
